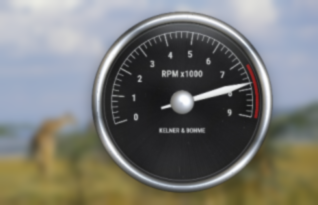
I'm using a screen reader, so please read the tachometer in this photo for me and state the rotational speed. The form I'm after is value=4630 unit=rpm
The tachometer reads value=7800 unit=rpm
